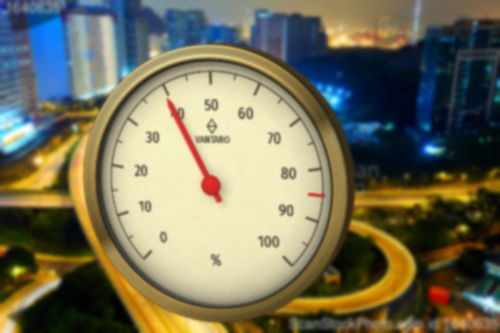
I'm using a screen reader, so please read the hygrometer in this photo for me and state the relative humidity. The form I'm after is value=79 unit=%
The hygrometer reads value=40 unit=%
